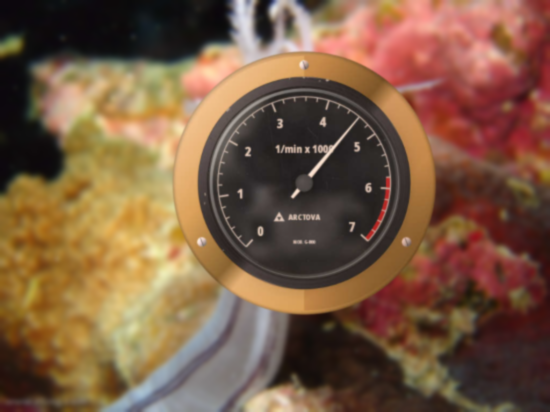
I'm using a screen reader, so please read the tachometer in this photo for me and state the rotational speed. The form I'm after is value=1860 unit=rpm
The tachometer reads value=4600 unit=rpm
